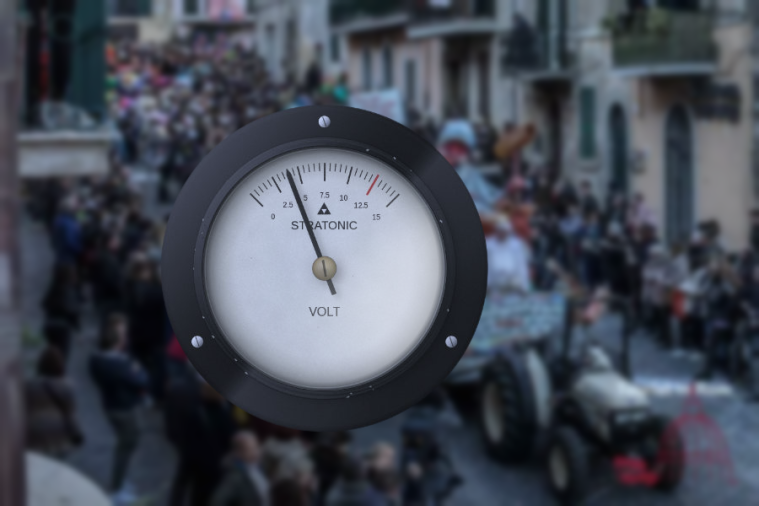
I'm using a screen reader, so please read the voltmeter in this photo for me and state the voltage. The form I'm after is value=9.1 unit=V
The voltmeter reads value=4 unit=V
